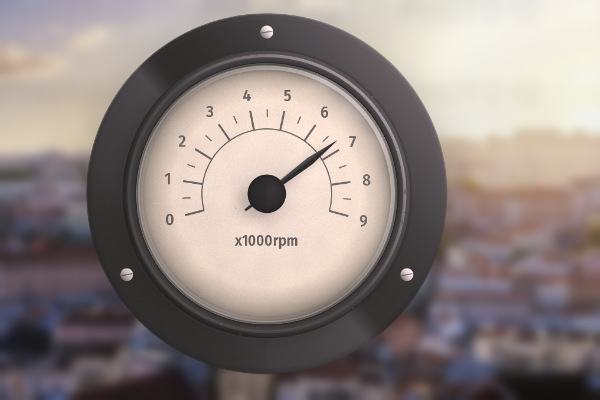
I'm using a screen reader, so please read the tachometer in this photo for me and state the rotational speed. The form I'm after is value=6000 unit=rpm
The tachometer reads value=6750 unit=rpm
